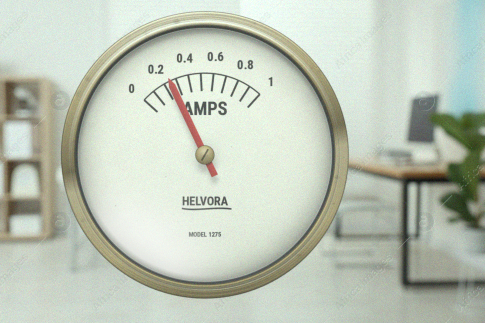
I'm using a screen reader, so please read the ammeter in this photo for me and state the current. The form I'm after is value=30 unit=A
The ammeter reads value=0.25 unit=A
